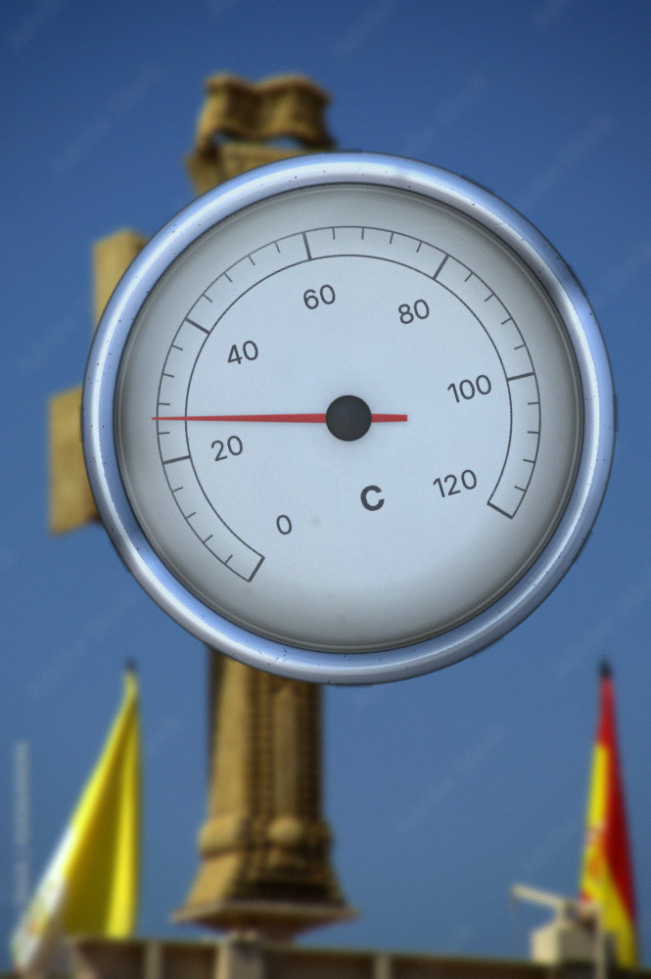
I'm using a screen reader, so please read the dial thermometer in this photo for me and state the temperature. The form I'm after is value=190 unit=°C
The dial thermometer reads value=26 unit=°C
